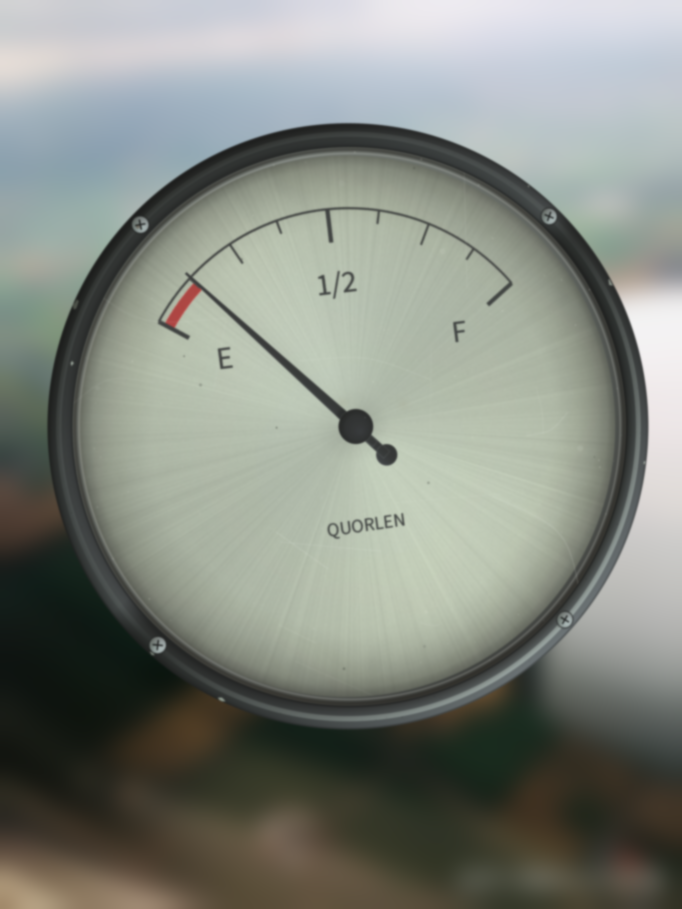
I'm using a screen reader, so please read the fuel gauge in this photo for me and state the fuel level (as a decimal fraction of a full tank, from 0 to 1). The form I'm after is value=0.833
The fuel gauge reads value=0.125
